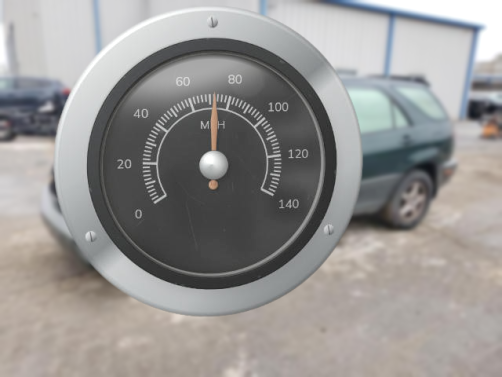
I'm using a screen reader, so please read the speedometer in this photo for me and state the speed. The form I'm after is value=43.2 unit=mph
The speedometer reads value=72 unit=mph
